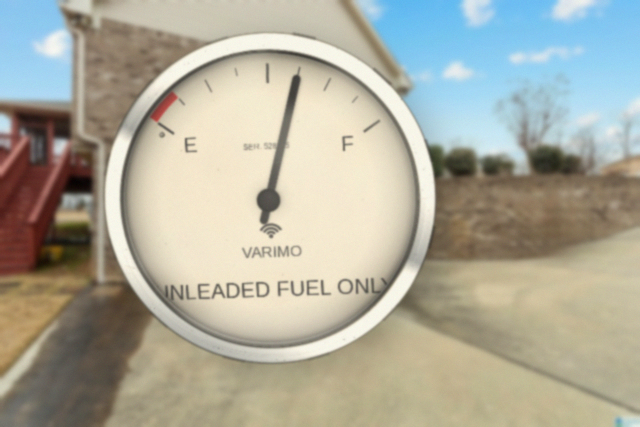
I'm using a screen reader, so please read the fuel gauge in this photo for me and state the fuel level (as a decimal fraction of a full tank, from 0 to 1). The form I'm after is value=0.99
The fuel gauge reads value=0.625
